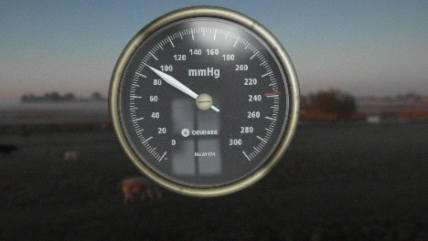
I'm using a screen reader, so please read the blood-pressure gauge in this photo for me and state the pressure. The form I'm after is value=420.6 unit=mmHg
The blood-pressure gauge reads value=90 unit=mmHg
